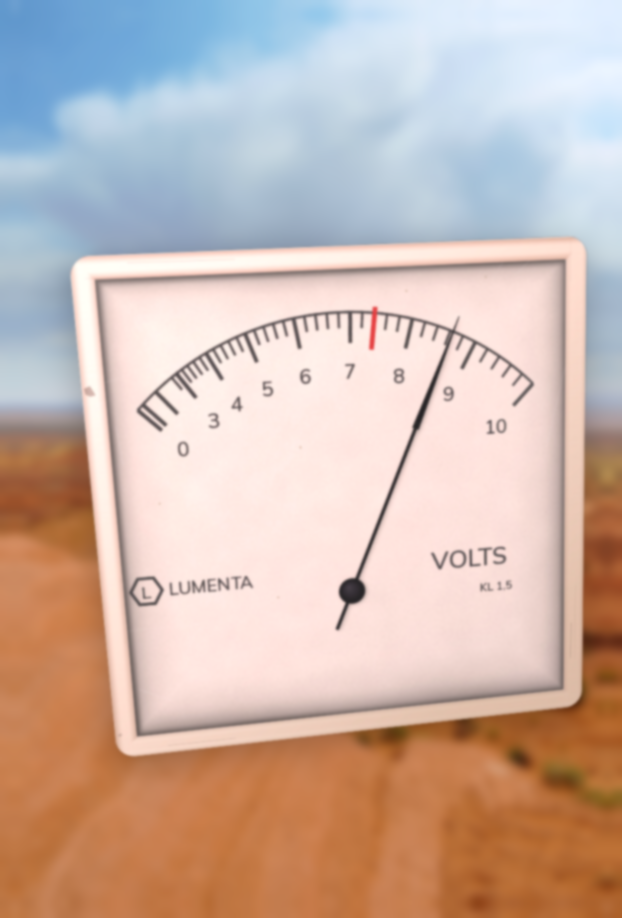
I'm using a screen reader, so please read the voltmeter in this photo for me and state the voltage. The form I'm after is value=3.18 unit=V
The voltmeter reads value=8.6 unit=V
